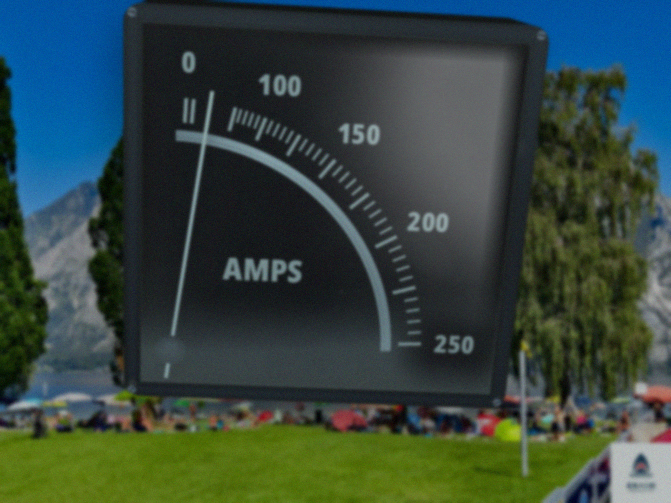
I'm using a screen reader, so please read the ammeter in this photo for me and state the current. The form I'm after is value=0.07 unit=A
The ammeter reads value=50 unit=A
